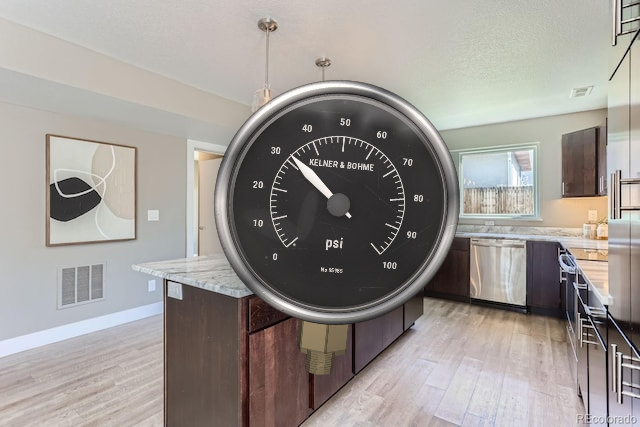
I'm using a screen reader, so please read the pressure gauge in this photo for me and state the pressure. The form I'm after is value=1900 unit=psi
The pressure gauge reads value=32 unit=psi
